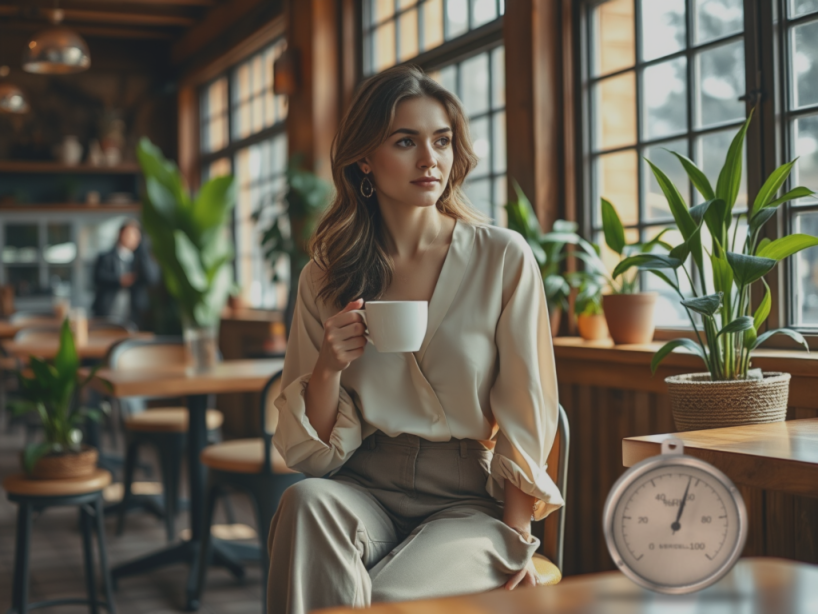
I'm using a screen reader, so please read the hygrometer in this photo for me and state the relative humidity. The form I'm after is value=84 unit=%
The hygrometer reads value=56 unit=%
